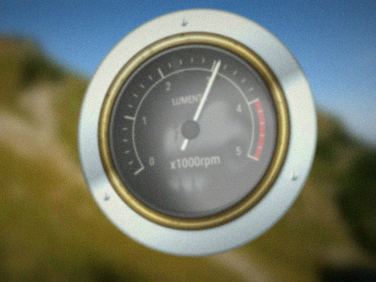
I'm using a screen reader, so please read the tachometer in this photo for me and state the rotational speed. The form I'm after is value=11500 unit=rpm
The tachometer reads value=3100 unit=rpm
